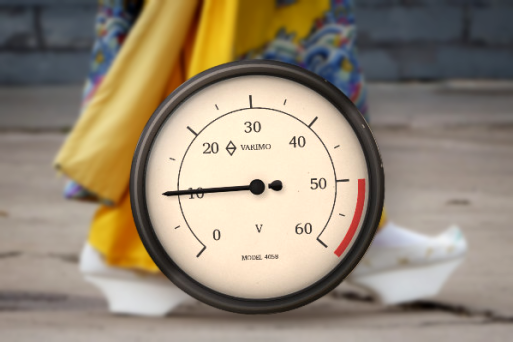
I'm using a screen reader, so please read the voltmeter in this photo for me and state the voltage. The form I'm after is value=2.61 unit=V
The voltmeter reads value=10 unit=V
